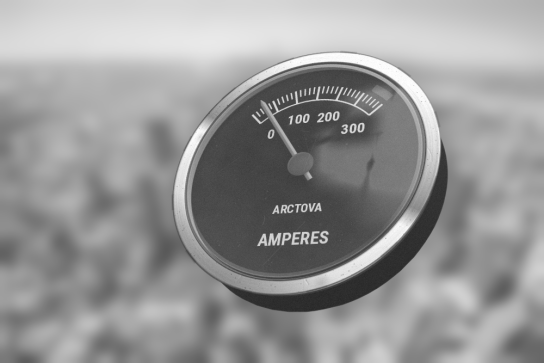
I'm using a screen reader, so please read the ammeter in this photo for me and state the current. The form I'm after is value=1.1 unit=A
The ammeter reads value=30 unit=A
